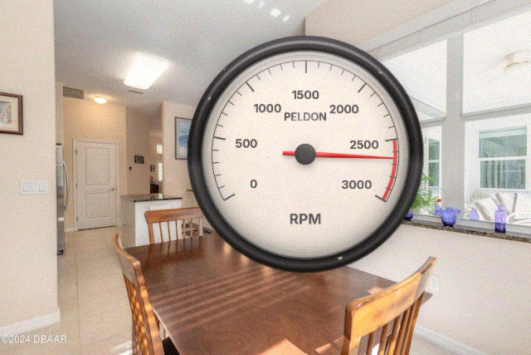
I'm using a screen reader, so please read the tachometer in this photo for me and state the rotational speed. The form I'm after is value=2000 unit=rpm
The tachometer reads value=2650 unit=rpm
